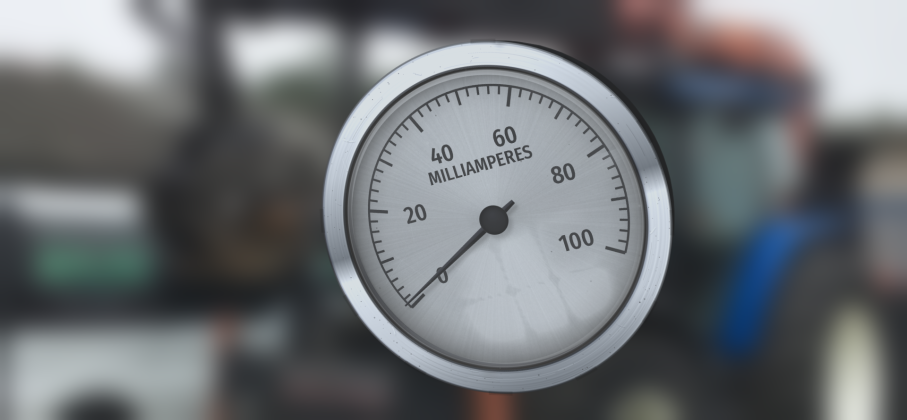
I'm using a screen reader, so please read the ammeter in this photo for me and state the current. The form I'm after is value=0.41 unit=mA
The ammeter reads value=1 unit=mA
